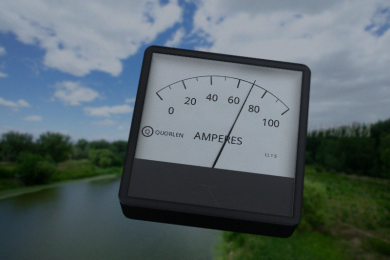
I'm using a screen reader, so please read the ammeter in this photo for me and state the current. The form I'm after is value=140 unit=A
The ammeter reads value=70 unit=A
